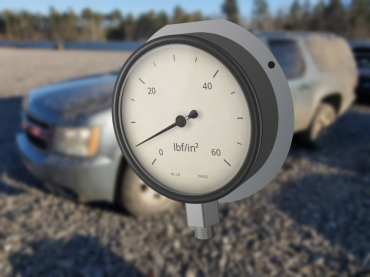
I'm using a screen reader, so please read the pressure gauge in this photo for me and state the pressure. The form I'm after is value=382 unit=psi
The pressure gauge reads value=5 unit=psi
